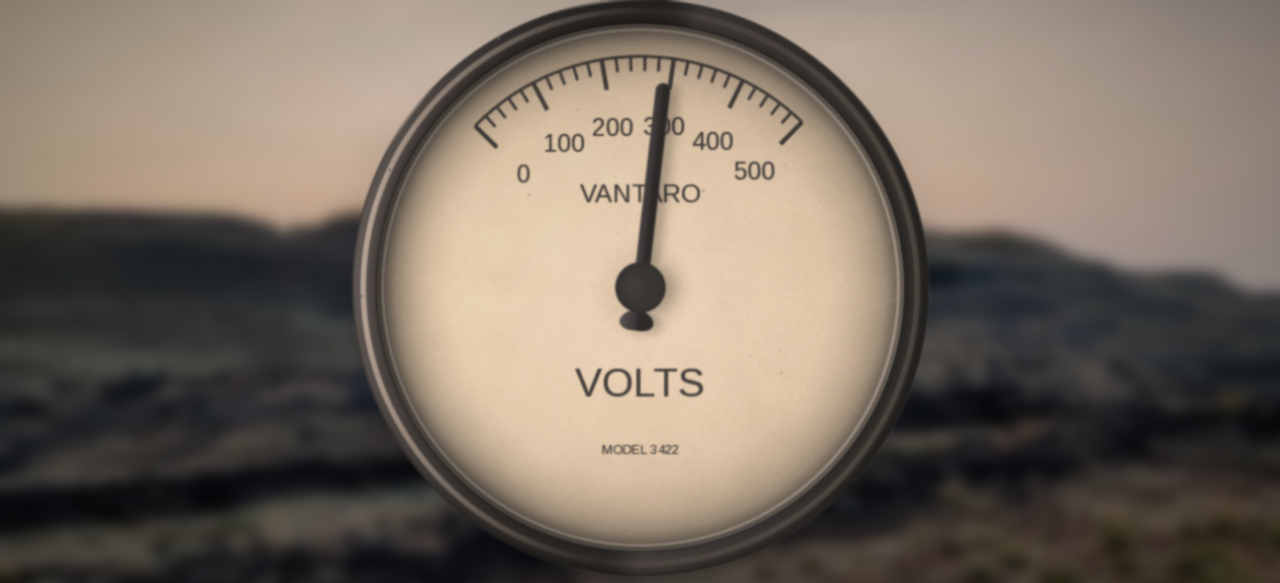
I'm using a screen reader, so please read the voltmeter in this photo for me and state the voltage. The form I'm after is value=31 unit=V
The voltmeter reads value=290 unit=V
